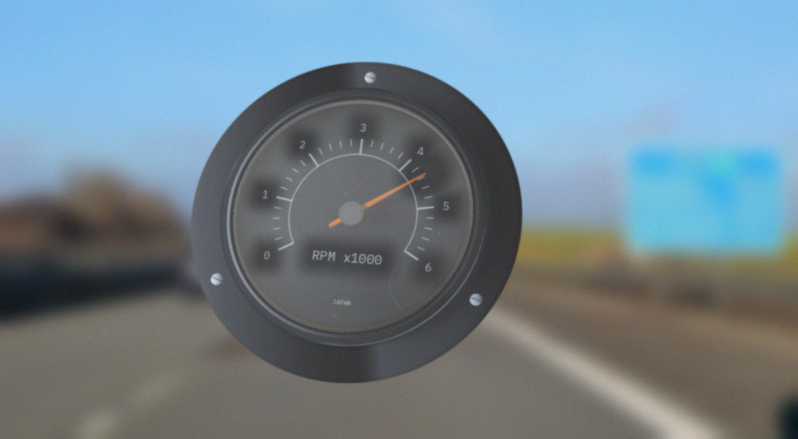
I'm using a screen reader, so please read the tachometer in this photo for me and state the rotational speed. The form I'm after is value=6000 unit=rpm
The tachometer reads value=4400 unit=rpm
